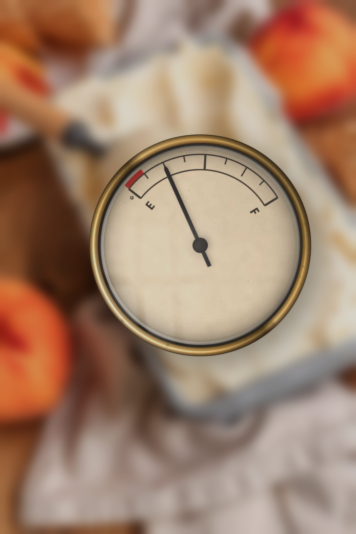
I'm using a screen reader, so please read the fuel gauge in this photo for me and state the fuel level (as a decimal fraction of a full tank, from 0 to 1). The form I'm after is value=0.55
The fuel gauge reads value=0.25
